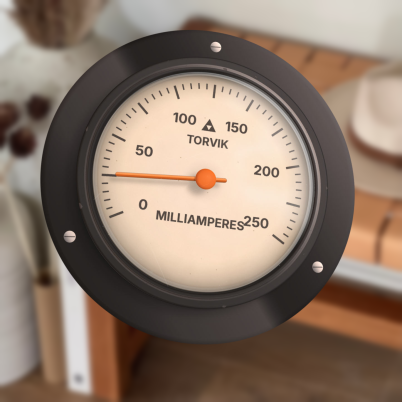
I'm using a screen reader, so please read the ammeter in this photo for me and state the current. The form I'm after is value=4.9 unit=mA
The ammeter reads value=25 unit=mA
